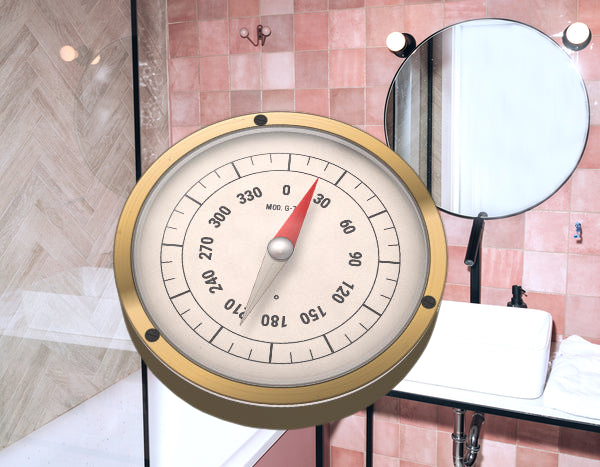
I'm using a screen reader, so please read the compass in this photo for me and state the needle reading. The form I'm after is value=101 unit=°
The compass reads value=20 unit=°
